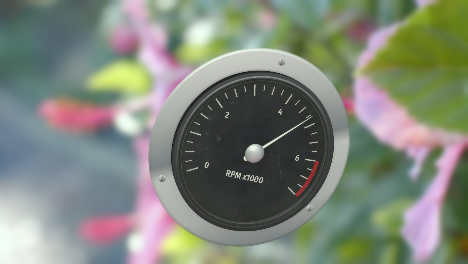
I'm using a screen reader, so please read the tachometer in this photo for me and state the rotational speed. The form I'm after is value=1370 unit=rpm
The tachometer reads value=4750 unit=rpm
